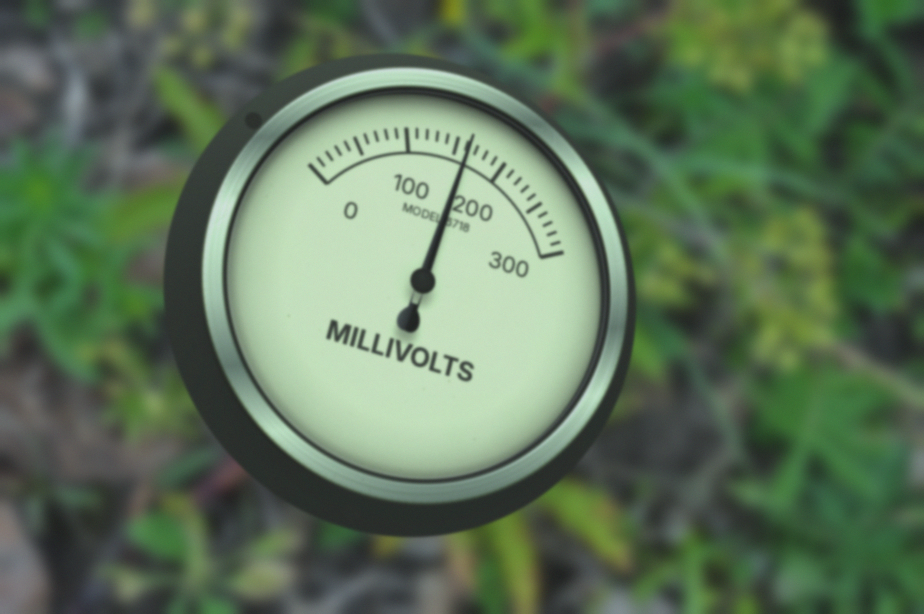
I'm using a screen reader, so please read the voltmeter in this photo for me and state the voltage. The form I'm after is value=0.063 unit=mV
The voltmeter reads value=160 unit=mV
